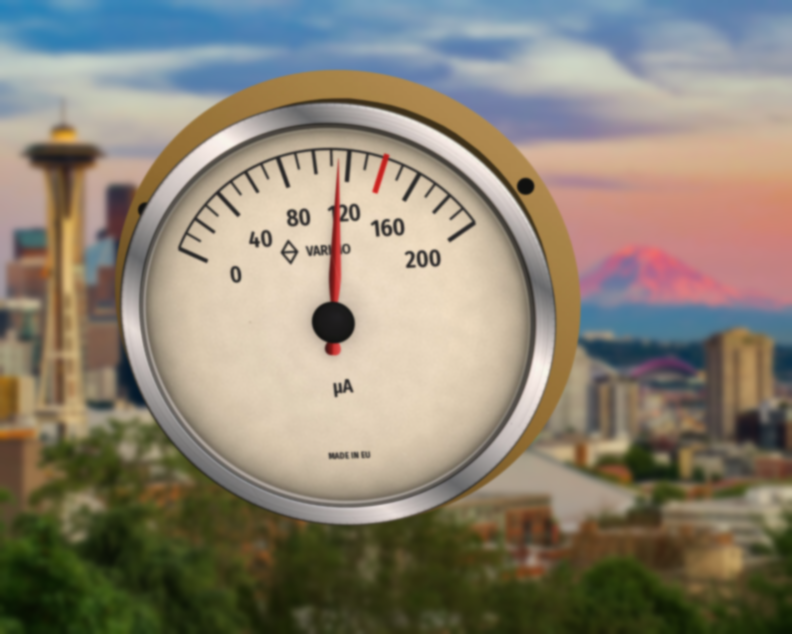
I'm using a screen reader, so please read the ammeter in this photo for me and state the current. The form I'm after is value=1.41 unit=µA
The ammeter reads value=115 unit=µA
